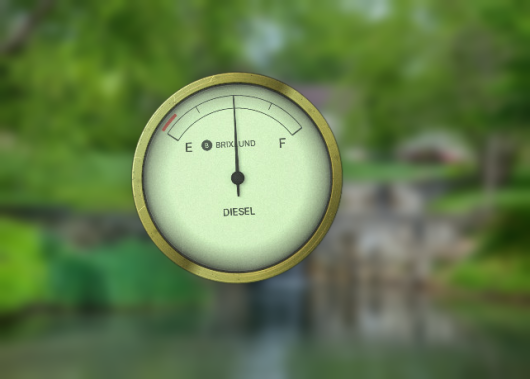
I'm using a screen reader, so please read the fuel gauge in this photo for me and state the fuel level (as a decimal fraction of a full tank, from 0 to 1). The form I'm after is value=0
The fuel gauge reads value=0.5
